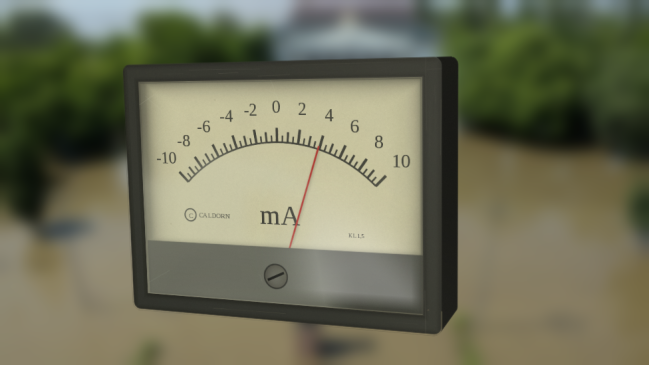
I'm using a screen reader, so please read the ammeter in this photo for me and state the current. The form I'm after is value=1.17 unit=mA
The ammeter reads value=4 unit=mA
